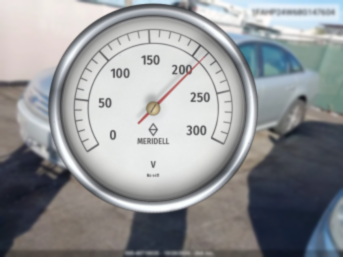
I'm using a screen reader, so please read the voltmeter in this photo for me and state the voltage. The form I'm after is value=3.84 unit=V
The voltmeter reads value=210 unit=V
